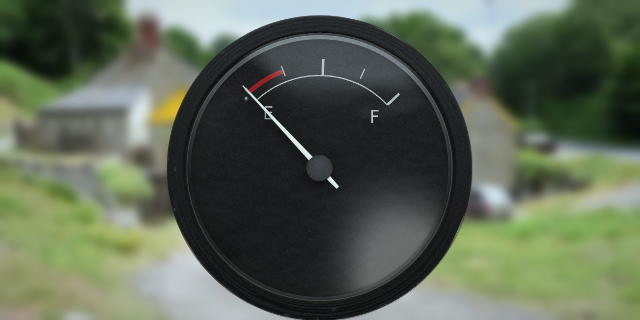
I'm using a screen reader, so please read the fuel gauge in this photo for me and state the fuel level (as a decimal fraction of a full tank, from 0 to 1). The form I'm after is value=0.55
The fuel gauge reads value=0
